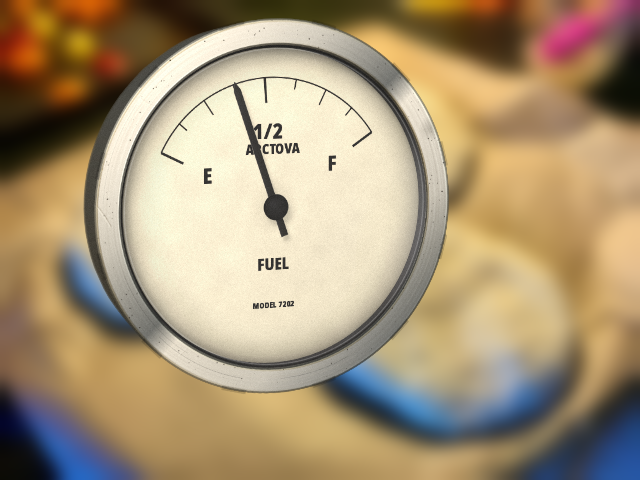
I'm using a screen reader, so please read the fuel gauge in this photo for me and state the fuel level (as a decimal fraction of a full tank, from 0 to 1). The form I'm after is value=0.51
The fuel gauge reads value=0.375
